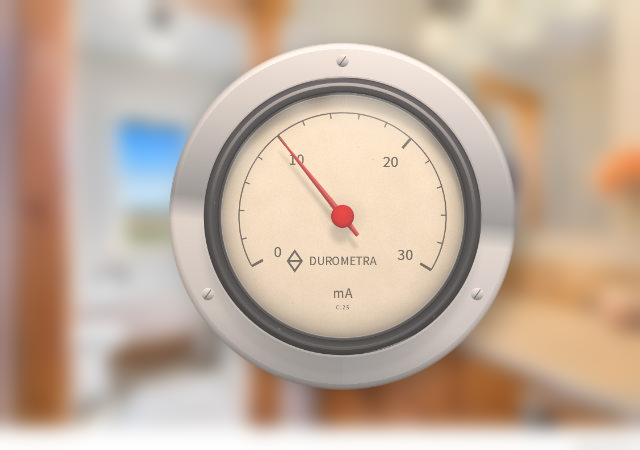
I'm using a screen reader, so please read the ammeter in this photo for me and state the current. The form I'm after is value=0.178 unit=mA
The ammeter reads value=10 unit=mA
